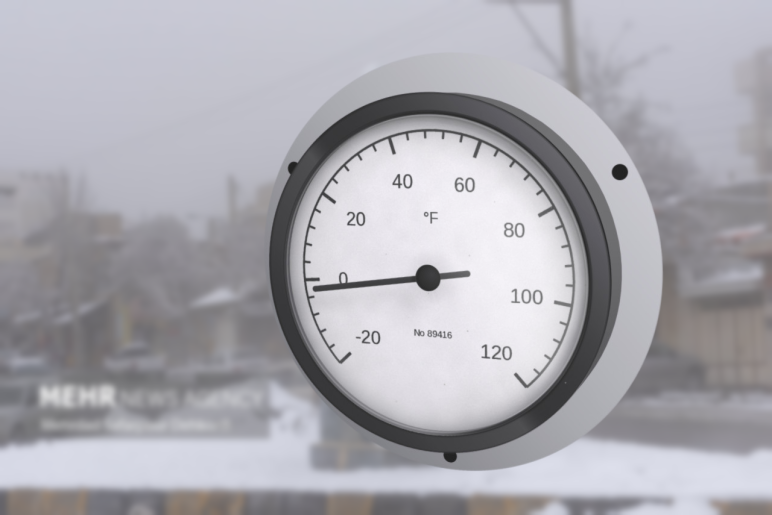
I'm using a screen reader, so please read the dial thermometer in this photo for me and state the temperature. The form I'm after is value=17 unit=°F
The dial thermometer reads value=-2 unit=°F
